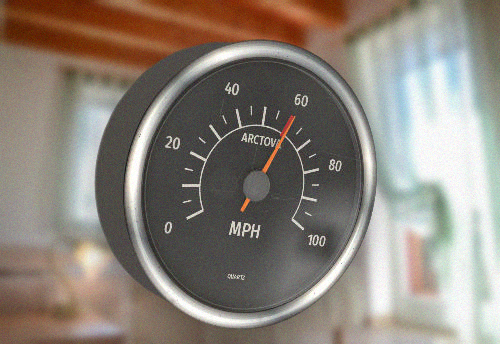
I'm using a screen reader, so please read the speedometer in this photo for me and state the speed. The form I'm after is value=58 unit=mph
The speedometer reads value=60 unit=mph
